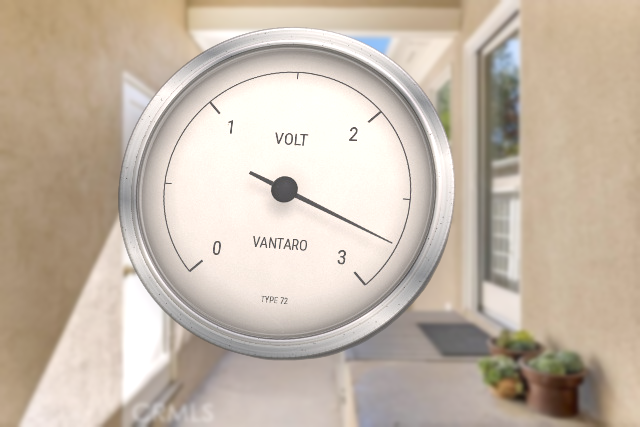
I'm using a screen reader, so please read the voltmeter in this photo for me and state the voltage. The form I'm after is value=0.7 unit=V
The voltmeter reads value=2.75 unit=V
